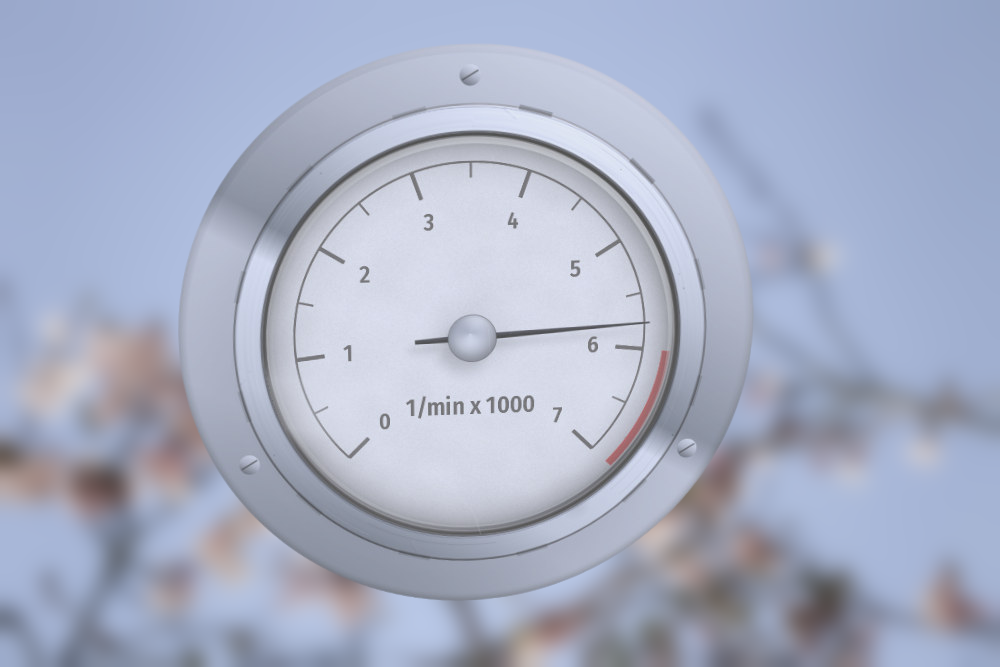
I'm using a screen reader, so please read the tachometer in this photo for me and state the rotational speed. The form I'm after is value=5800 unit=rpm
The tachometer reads value=5750 unit=rpm
